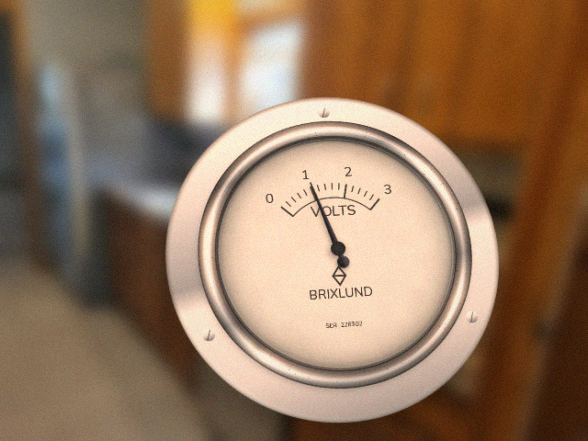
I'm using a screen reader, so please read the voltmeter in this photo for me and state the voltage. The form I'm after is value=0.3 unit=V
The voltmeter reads value=1 unit=V
